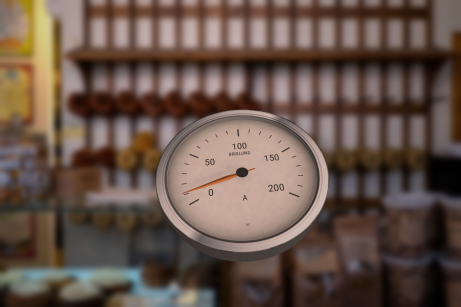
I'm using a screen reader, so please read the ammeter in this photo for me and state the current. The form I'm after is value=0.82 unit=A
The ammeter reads value=10 unit=A
